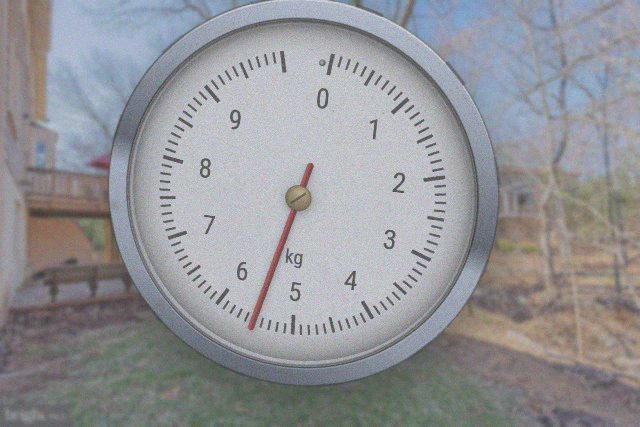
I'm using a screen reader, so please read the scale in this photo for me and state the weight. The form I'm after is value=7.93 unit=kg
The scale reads value=5.5 unit=kg
